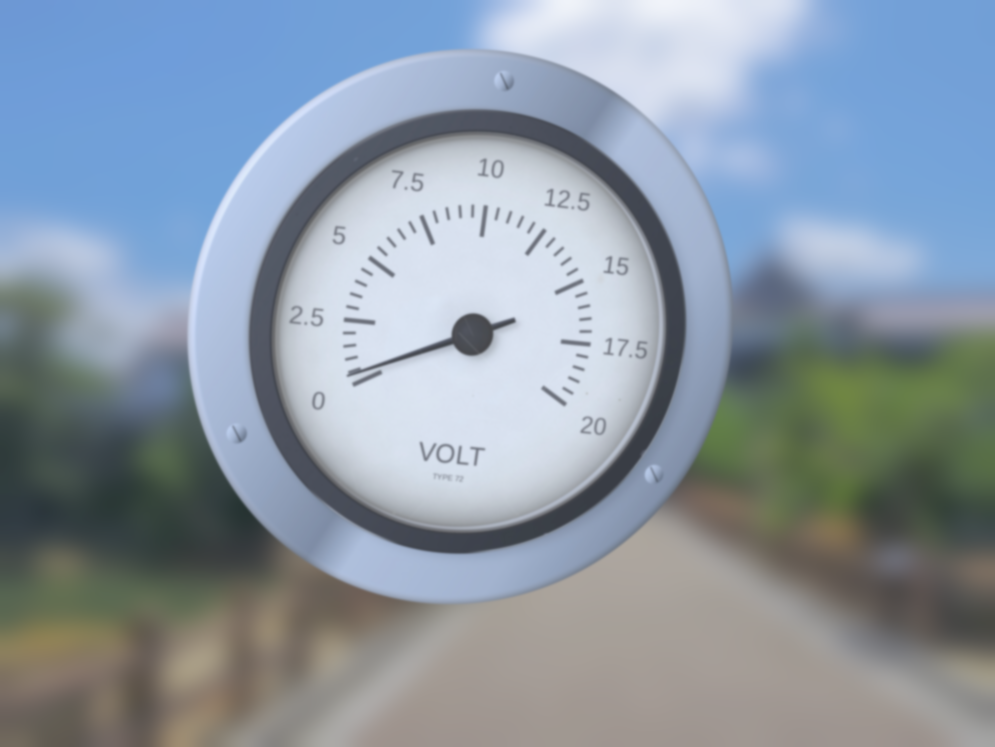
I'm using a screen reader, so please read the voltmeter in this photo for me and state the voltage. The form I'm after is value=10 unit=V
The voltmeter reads value=0.5 unit=V
